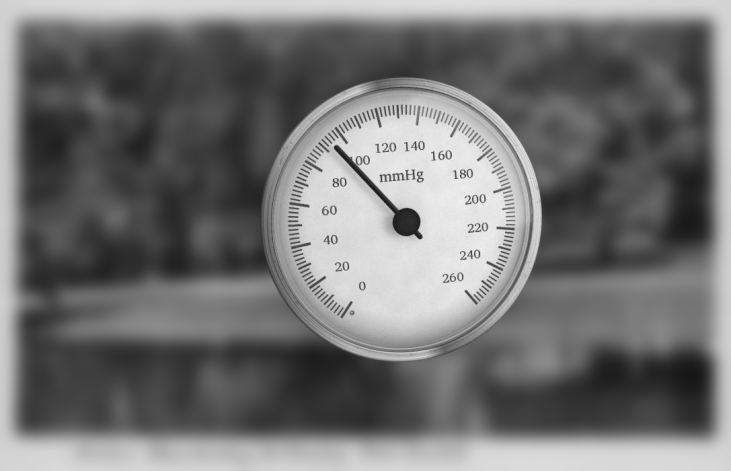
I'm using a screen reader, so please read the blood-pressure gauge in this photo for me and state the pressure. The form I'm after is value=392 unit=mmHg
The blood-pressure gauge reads value=94 unit=mmHg
